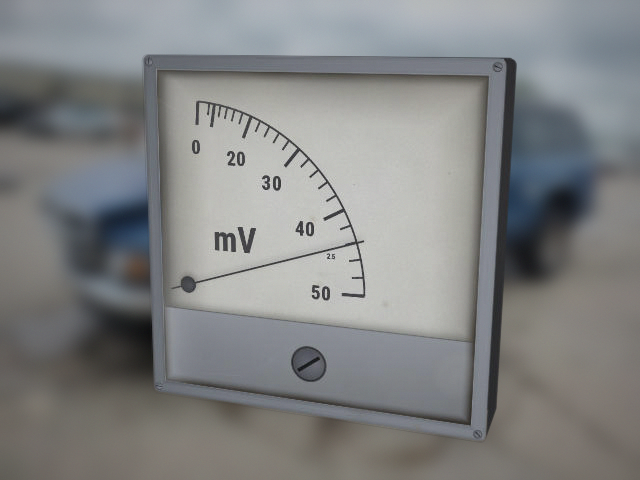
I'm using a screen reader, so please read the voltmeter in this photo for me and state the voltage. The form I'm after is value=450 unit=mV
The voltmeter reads value=44 unit=mV
